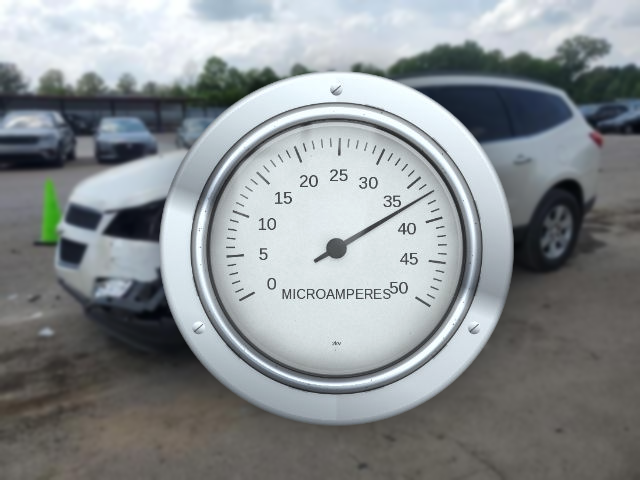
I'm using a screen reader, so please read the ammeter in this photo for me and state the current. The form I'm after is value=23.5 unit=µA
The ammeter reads value=37 unit=µA
